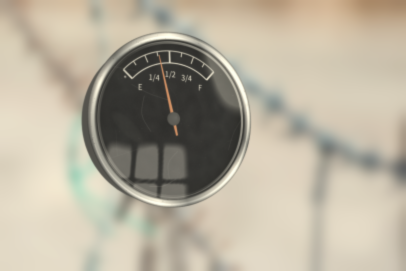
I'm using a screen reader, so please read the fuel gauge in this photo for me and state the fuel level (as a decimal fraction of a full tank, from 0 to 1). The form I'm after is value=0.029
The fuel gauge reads value=0.375
